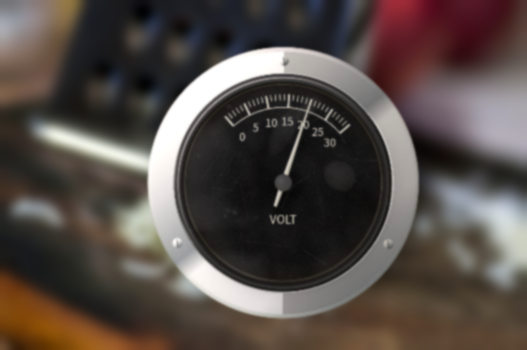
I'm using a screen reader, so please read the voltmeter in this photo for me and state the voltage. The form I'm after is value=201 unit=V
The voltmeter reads value=20 unit=V
